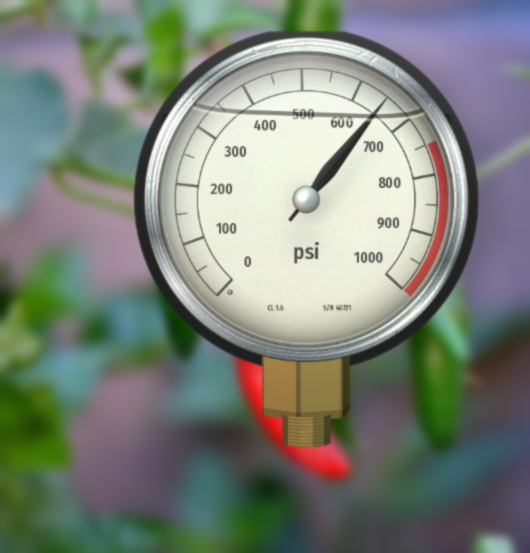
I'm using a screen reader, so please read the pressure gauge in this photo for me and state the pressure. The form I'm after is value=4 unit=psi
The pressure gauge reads value=650 unit=psi
